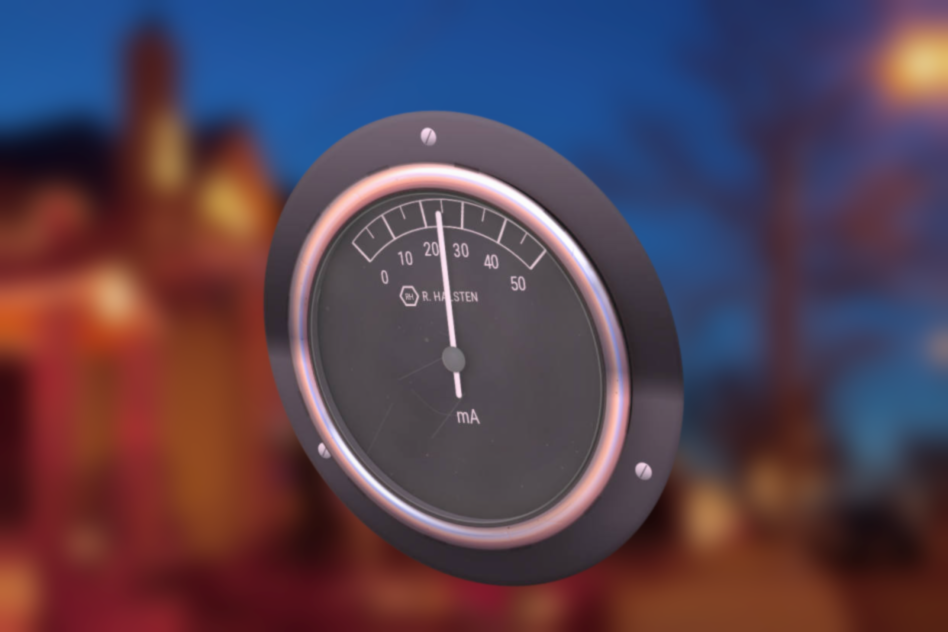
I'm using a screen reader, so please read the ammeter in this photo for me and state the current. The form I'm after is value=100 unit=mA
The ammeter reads value=25 unit=mA
